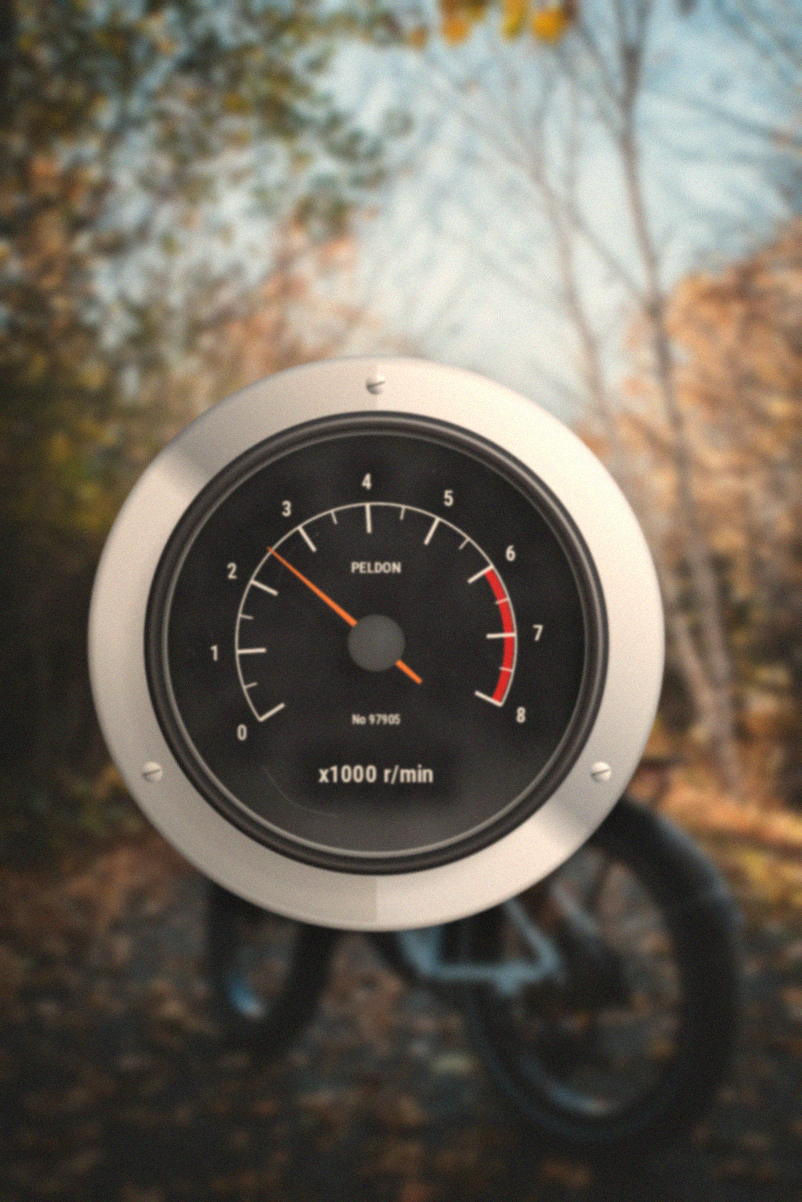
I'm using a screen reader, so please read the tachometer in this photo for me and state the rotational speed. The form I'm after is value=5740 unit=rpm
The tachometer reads value=2500 unit=rpm
